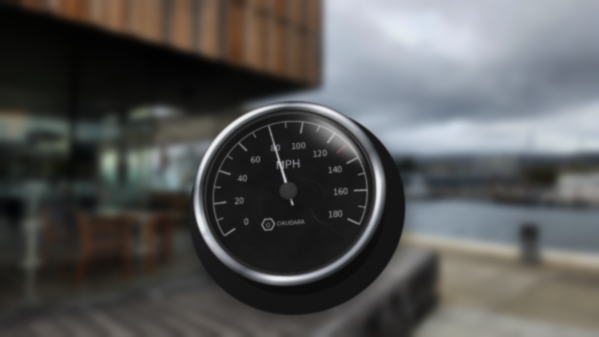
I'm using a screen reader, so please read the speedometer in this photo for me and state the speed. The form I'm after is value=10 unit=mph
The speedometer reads value=80 unit=mph
